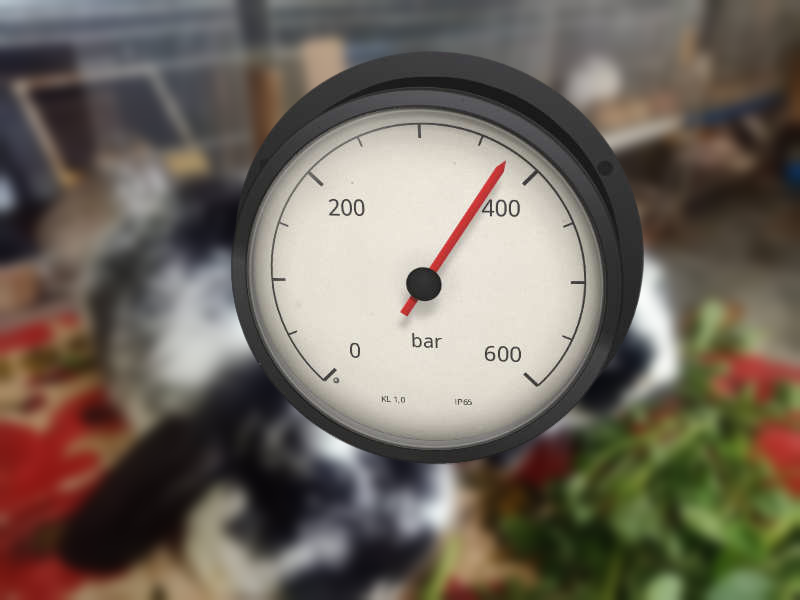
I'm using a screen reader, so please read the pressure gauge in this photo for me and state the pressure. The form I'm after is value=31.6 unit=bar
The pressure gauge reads value=375 unit=bar
